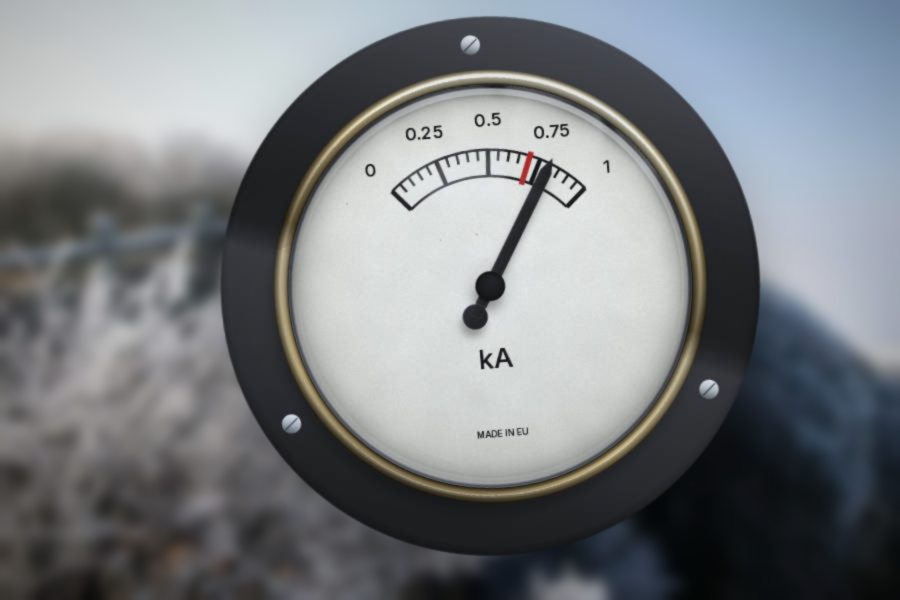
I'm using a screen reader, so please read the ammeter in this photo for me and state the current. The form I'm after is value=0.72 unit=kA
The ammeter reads value=0.8 unit=kA
